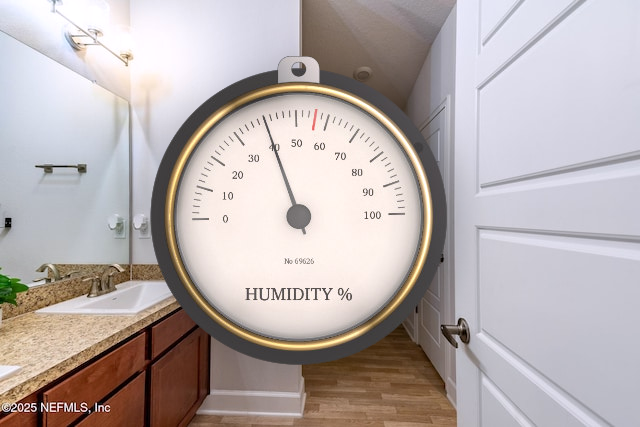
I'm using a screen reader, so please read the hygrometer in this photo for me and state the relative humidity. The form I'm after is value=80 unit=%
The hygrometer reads value=40 unit=%
